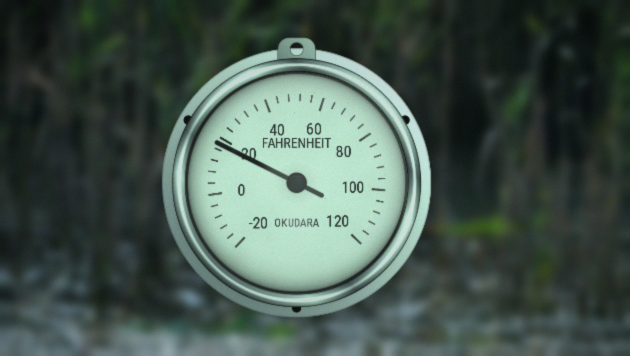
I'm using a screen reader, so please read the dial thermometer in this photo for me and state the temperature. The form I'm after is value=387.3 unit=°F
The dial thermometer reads value=18 unit=°F
